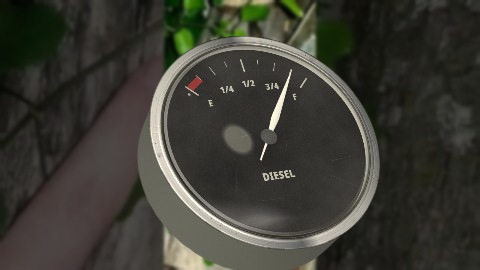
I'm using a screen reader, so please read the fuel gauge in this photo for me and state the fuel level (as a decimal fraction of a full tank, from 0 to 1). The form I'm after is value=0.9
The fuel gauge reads value=0.875
